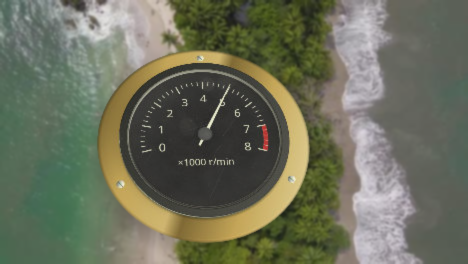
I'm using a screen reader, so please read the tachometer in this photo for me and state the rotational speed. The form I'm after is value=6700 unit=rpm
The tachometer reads value=5000 unit=rpm
